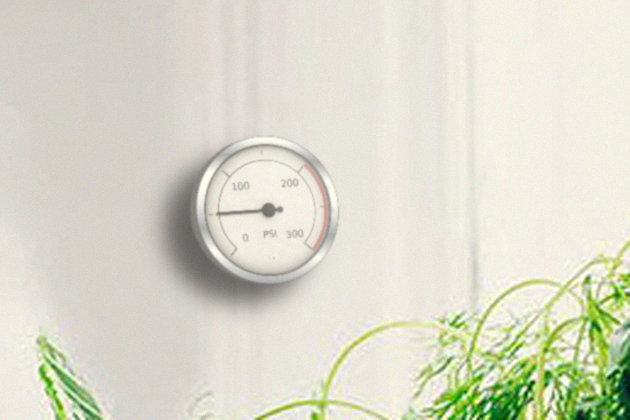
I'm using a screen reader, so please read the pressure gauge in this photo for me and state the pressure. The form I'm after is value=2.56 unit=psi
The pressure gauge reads value=50 unit=psi
